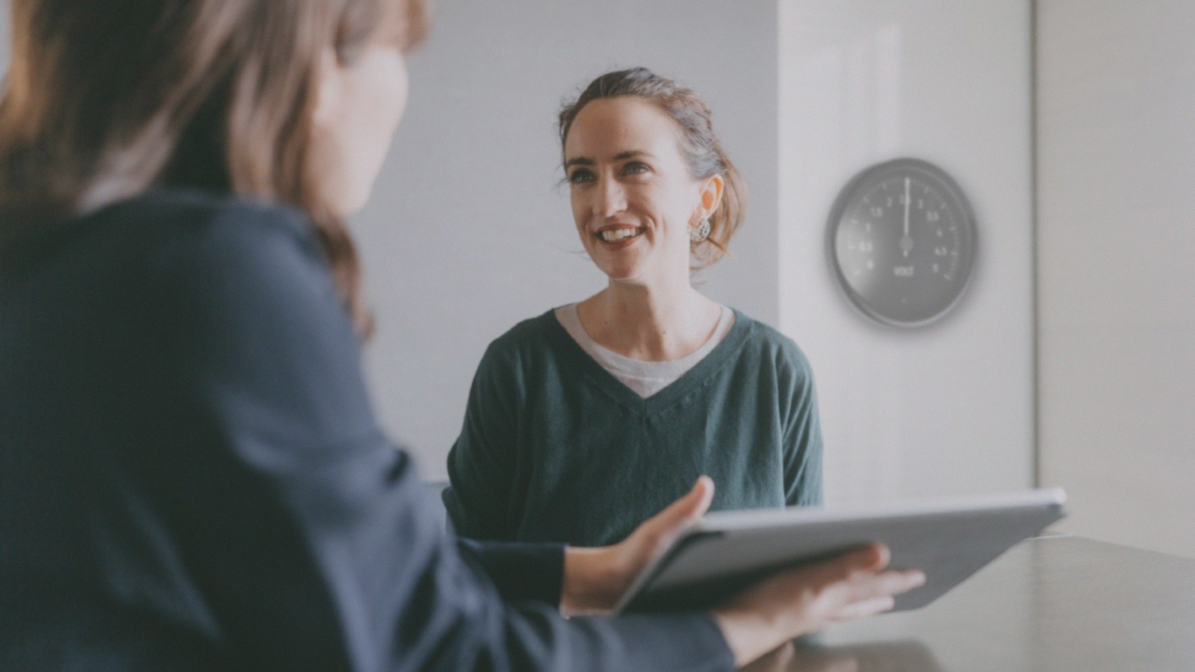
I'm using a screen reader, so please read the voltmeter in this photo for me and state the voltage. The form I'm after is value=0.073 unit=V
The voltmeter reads value=2.5 unit=V
